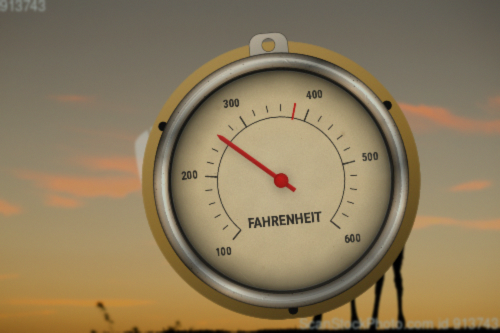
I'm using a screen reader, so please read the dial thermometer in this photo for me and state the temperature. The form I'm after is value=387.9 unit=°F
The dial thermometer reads value=260 unit=°F
